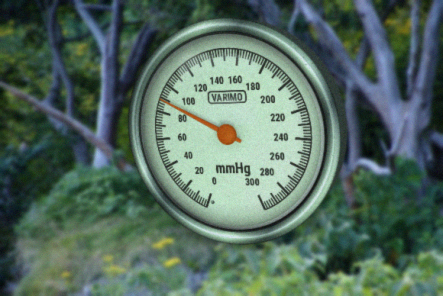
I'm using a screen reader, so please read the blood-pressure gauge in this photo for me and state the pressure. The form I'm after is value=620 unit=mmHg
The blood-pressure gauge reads value=90 unit=mmHg
